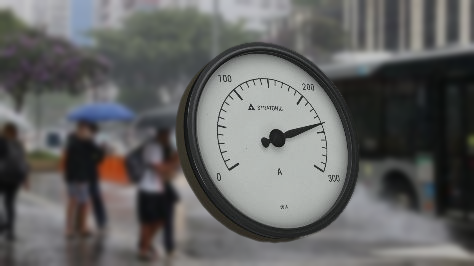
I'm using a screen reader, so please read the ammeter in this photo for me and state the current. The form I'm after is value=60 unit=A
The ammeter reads value=240 unit=A
